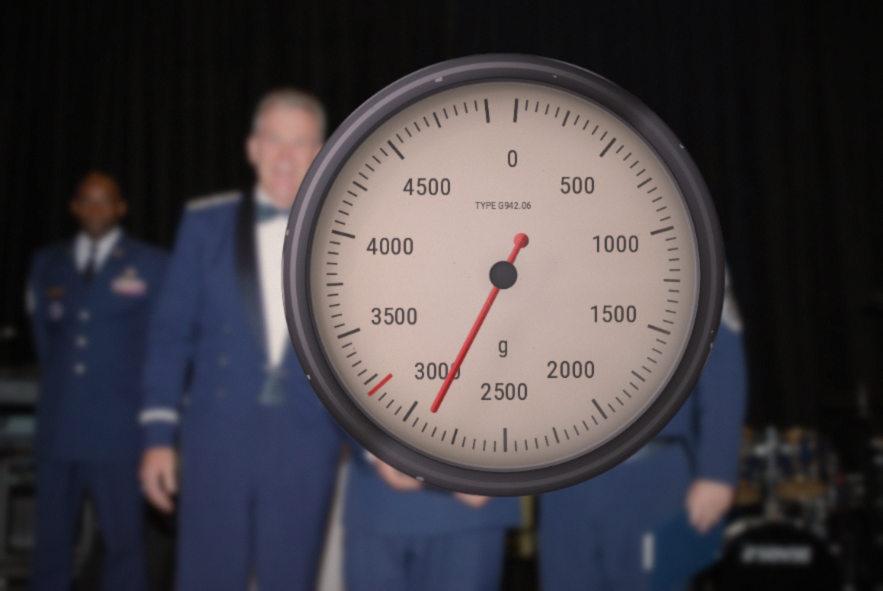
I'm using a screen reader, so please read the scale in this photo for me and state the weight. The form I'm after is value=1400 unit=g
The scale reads value=2900 unit=g
